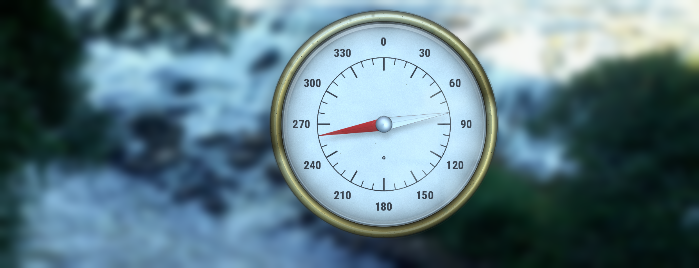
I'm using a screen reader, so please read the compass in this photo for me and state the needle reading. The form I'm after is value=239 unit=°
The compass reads value=260 unit=°
